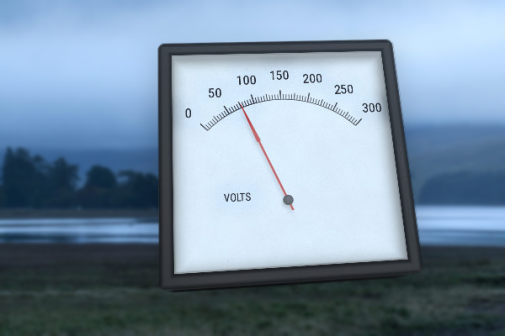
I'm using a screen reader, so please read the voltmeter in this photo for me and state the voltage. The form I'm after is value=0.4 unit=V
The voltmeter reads value=75 unit=V
